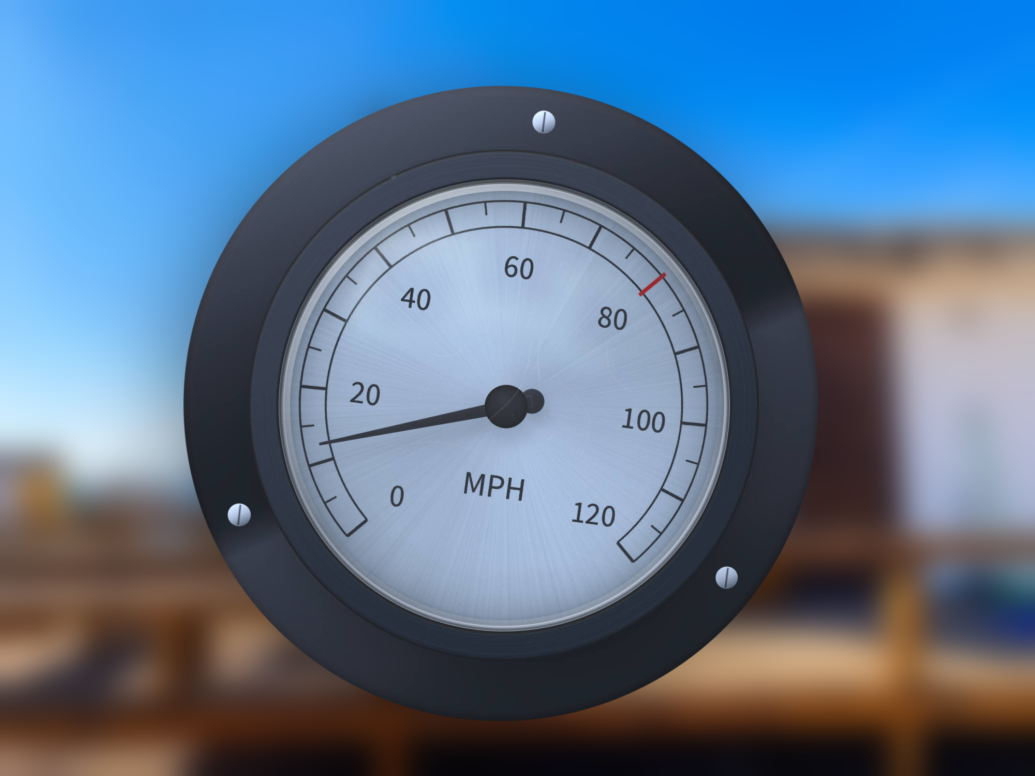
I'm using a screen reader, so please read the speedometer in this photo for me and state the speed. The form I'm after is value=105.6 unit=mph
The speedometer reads value=12.5 unit=mph
